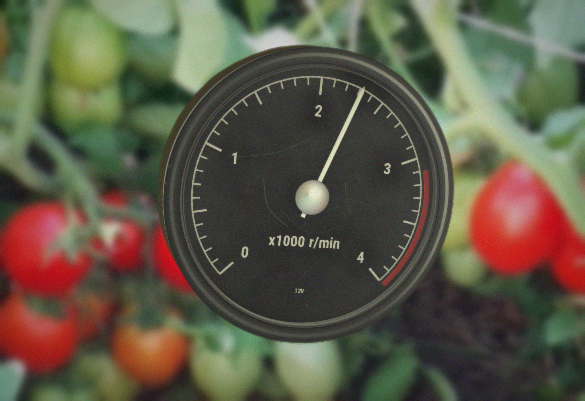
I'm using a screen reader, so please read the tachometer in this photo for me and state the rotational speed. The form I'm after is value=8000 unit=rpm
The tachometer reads value=2300 unit=rpm
